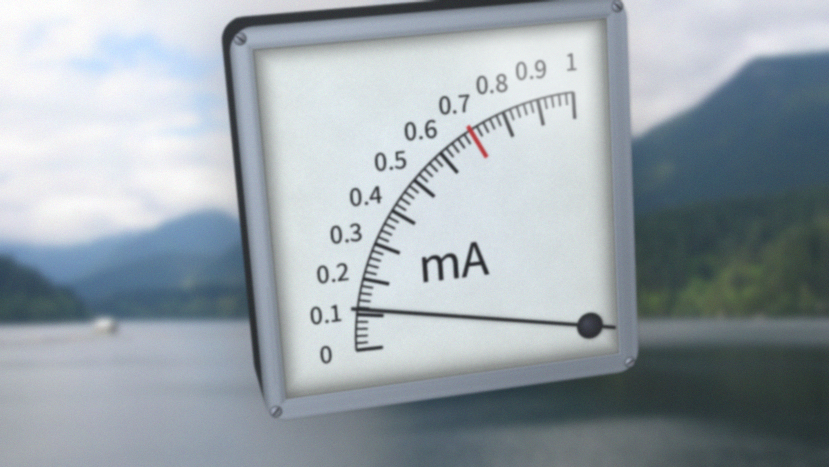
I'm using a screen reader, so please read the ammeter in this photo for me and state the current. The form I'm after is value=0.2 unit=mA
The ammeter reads value=0.12 unit=mA
